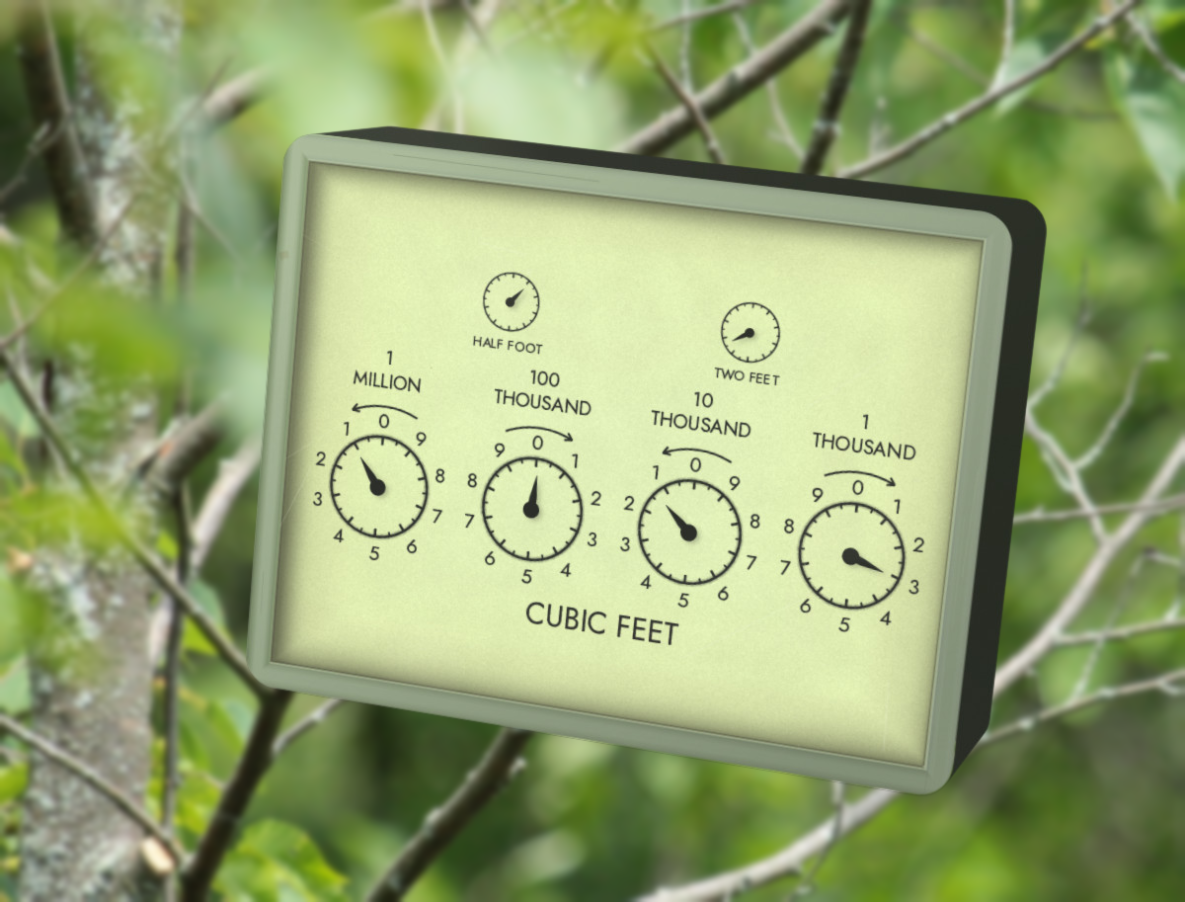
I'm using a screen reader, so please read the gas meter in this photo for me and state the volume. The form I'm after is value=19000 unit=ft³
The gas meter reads value=101300 unit=ft³
